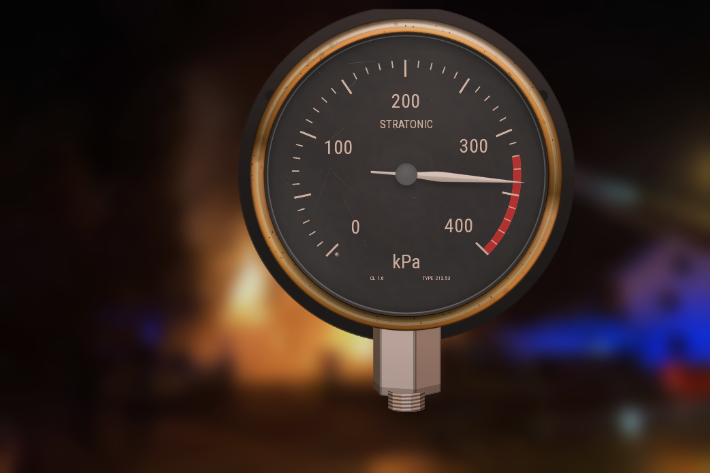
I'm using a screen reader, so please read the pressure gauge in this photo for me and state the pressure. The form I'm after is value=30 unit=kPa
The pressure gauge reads value=340 unit=kPa
